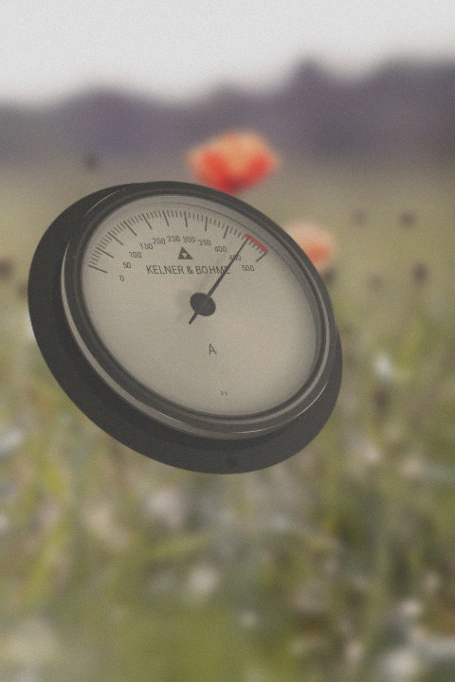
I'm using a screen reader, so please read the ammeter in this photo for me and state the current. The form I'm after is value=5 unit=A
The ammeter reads value=450 unit=A
